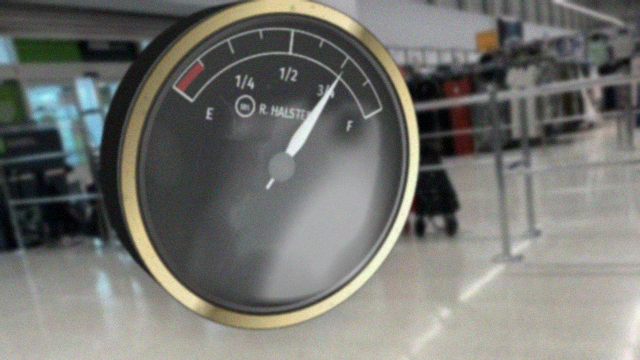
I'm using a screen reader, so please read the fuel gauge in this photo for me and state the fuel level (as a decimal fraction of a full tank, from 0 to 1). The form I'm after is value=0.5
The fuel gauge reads value=0.75
